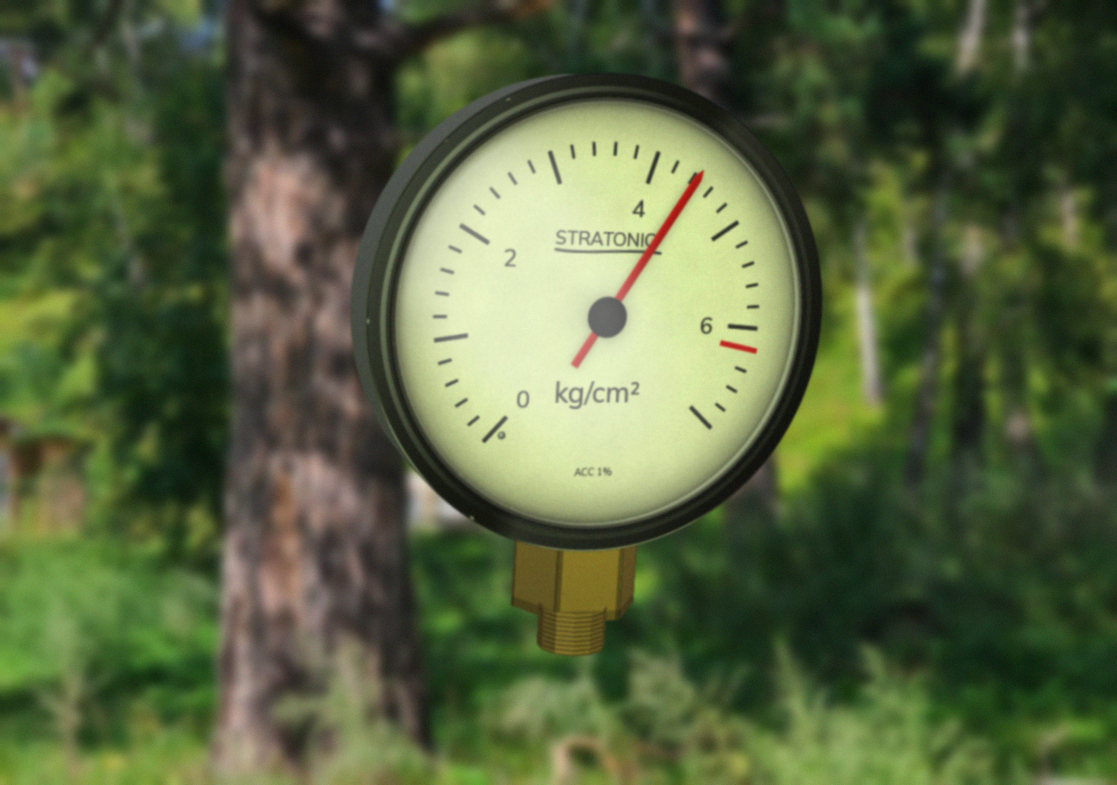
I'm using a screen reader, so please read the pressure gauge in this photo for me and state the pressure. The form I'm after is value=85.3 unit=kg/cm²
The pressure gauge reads value=4.4 unit=kg/cm²
